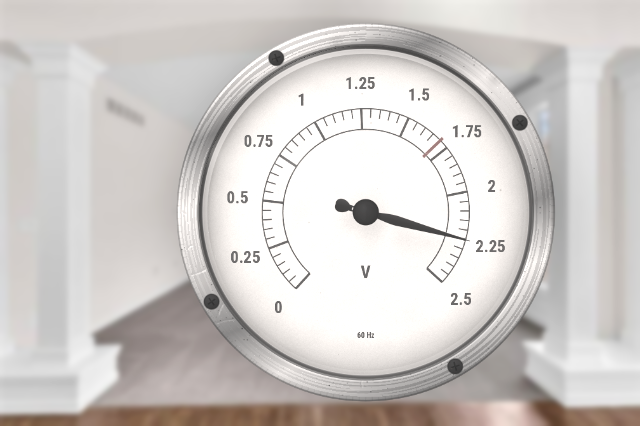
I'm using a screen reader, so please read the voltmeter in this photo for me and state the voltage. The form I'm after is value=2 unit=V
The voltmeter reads value=2.25 unit=V
